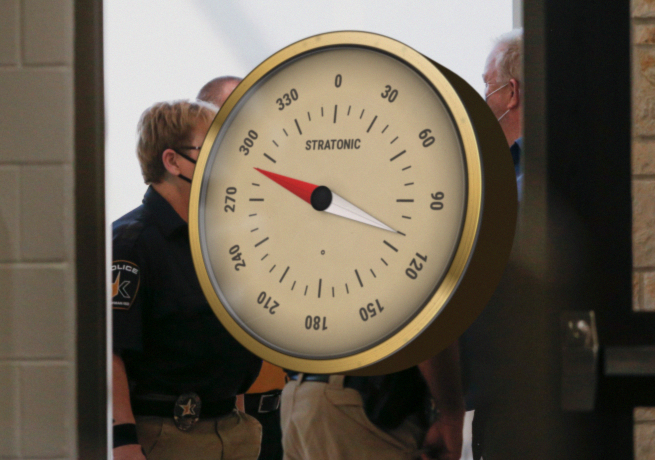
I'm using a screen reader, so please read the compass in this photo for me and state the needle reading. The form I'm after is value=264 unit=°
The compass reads value=290 unit=°
